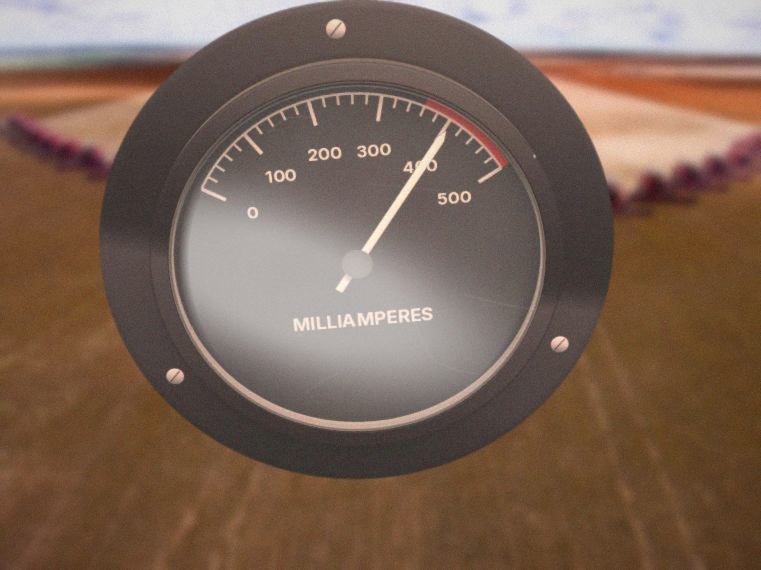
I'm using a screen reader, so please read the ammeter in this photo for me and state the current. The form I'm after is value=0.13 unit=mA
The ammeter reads value=400 unit=mA
